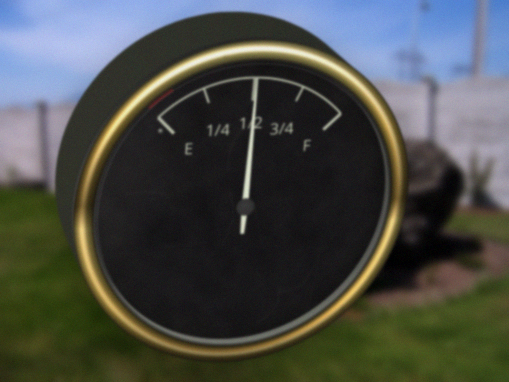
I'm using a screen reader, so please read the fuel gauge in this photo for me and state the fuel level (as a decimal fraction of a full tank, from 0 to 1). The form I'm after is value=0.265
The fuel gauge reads value=0.5
